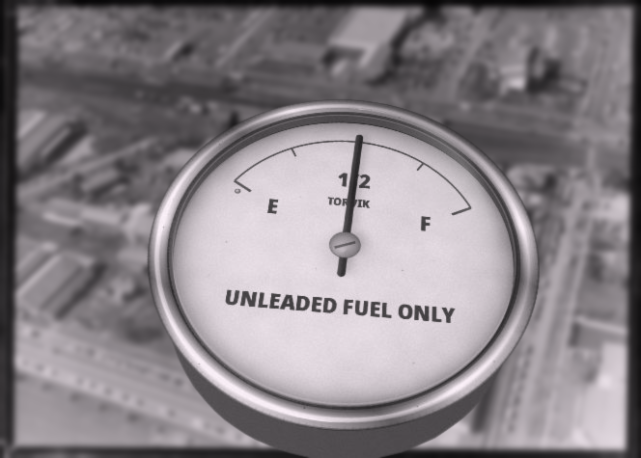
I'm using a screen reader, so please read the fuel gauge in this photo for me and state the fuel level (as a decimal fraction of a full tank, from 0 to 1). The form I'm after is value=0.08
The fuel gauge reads value=0.5
